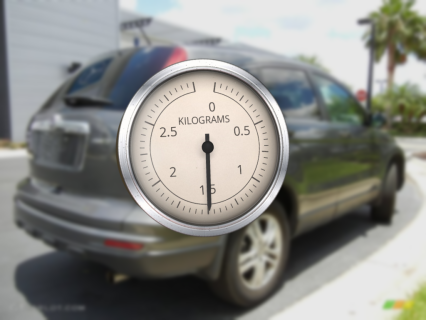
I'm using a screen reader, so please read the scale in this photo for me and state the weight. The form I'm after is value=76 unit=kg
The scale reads value=1.5 unit=kg
